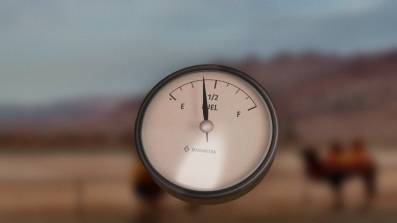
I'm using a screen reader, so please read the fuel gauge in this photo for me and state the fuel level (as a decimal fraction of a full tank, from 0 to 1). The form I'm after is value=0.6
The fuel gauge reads value=0.375
